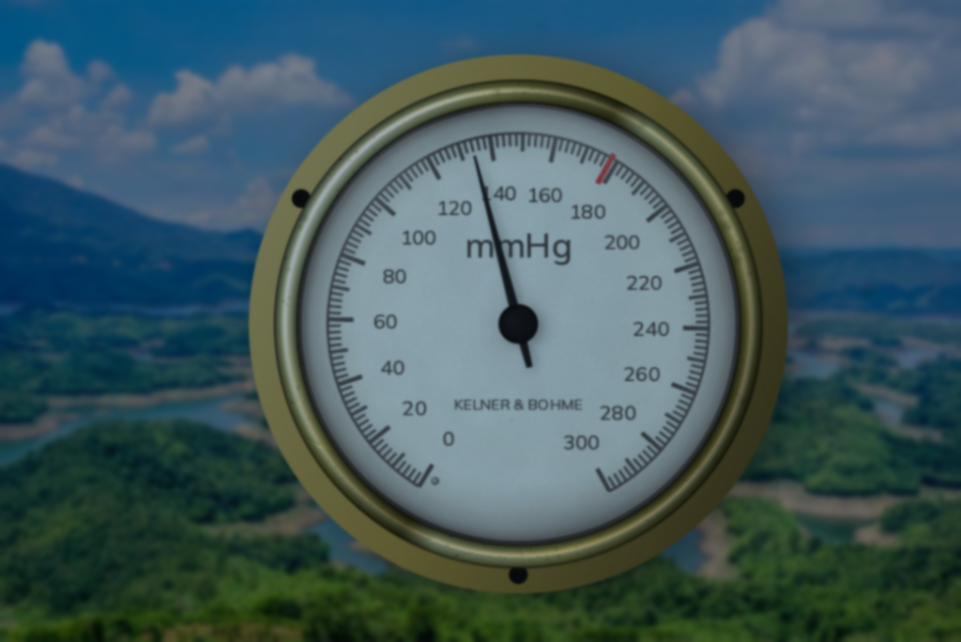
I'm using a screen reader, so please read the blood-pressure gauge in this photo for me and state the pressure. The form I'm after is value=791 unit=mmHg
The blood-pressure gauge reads value=134 unit=mmHg
